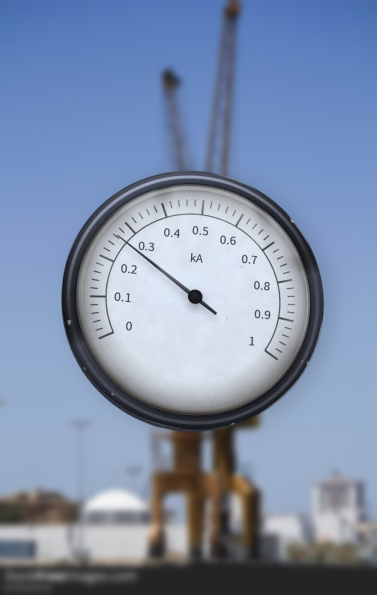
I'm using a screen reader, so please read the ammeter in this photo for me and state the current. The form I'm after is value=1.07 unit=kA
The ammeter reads value=0.26 unit=kA
